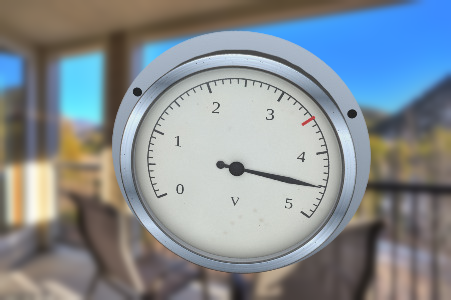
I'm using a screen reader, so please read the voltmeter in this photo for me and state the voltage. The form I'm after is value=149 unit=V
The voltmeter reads value=4.5 unit=V
